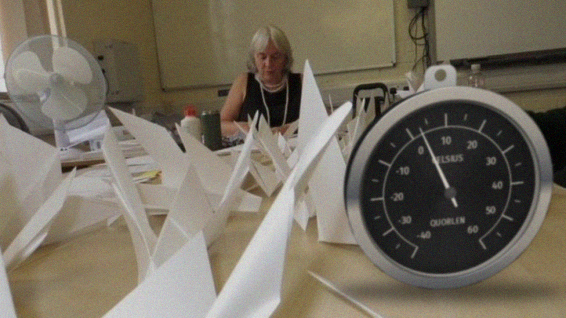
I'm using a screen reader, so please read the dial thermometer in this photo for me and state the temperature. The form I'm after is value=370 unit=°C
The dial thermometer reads value=2.5 unit=°C
